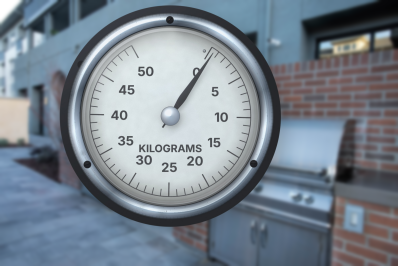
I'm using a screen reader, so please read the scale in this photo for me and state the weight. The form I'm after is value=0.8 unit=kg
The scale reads value=0.5 unit=kg
